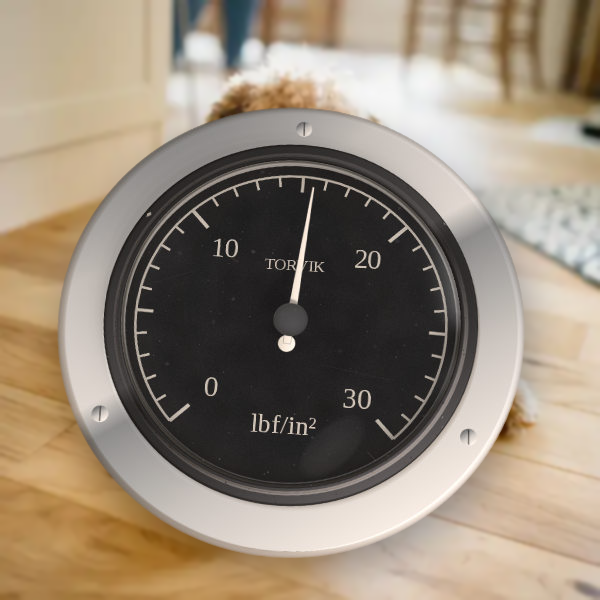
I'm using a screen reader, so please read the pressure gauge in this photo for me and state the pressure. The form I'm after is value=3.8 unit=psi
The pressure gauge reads value=15.5 unit=psi
